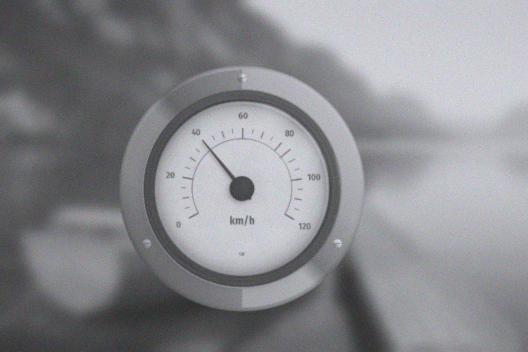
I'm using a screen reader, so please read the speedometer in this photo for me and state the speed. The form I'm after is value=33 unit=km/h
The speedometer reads value=40 unit=km/h
